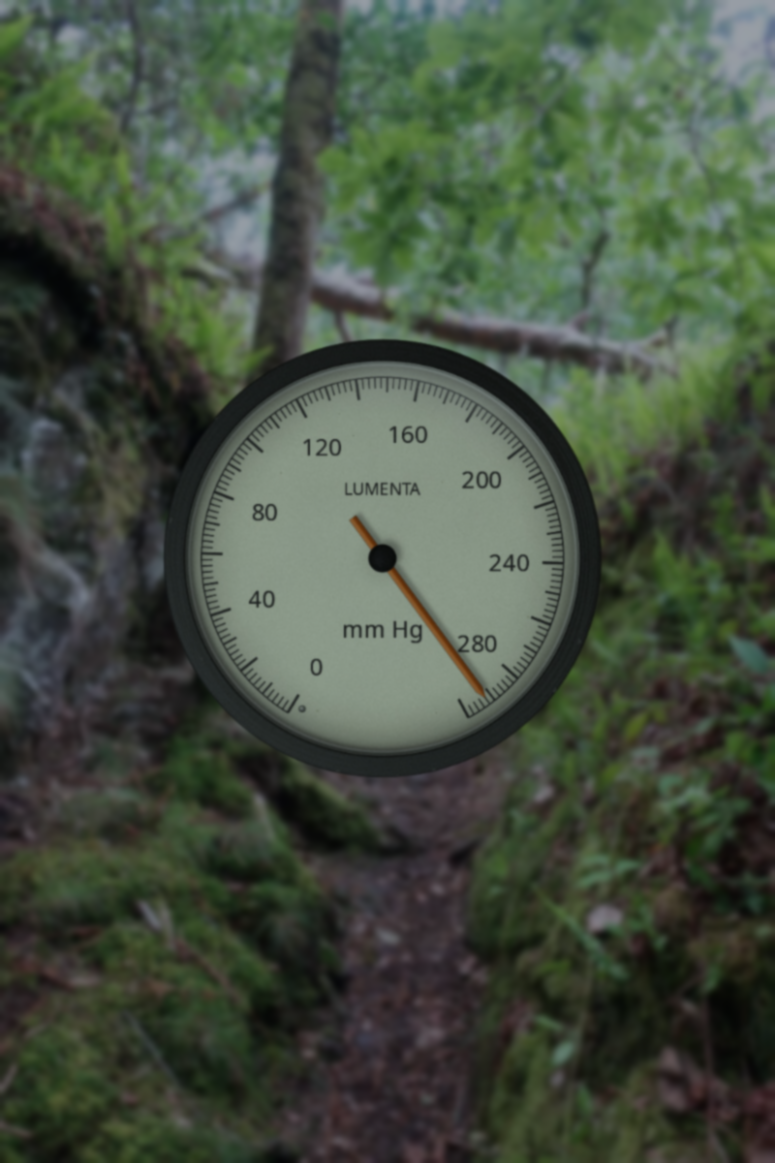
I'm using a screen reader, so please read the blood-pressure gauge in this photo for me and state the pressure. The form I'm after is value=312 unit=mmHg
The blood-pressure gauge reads value=292 unit=mmHg
